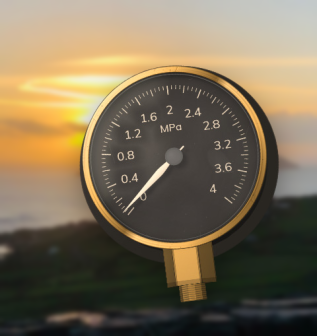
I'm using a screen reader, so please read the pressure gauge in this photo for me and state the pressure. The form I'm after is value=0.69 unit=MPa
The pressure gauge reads value=0.05 unit=MPa
